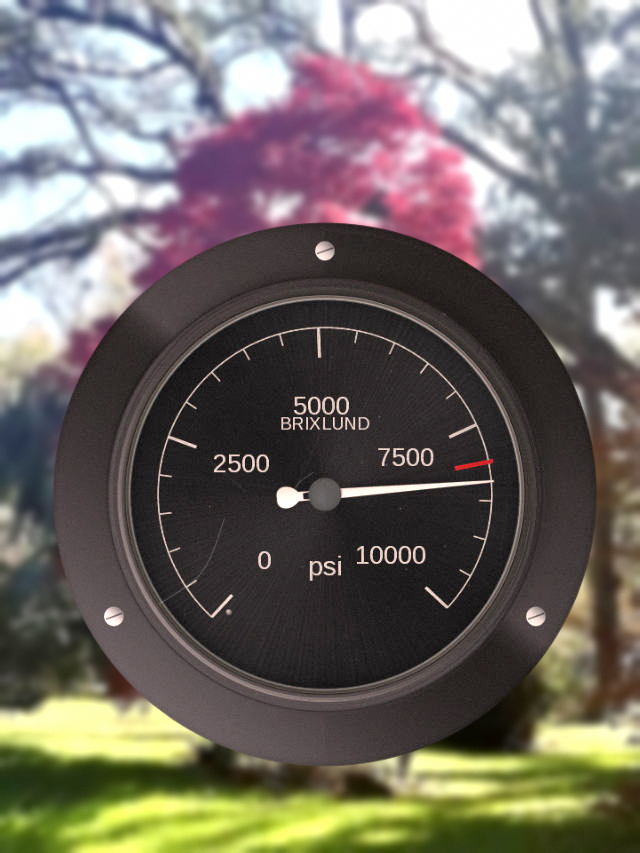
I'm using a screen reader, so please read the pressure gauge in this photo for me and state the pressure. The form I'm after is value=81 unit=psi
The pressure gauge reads value=8250 unit=psi
